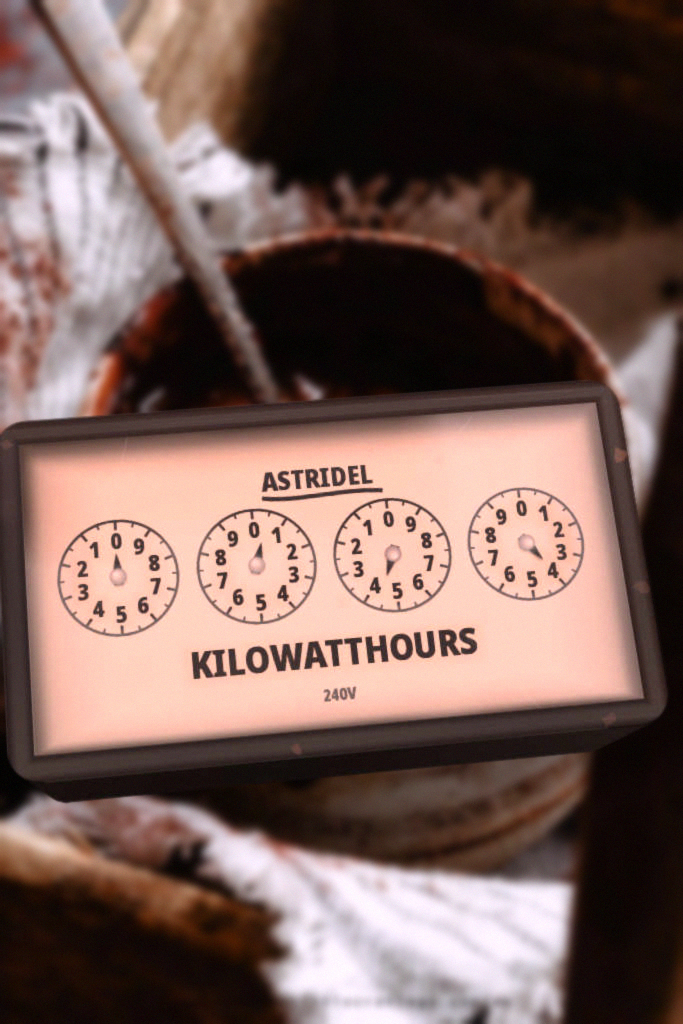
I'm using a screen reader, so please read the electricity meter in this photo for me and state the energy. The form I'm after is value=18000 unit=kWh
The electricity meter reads value=44 unit=kWh
